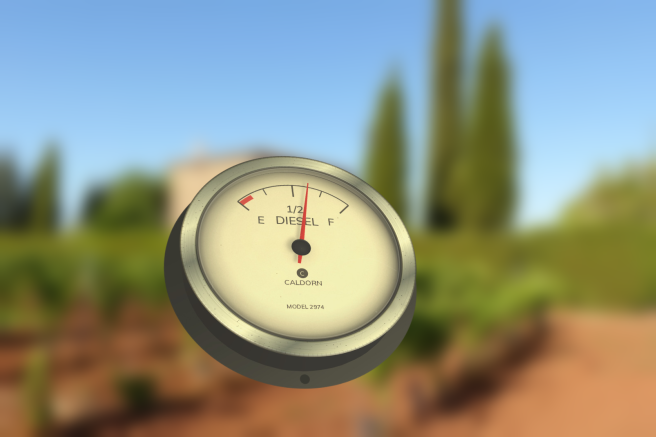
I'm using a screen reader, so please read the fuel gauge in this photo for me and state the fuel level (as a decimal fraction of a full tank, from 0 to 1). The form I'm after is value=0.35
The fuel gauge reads value=0.625
